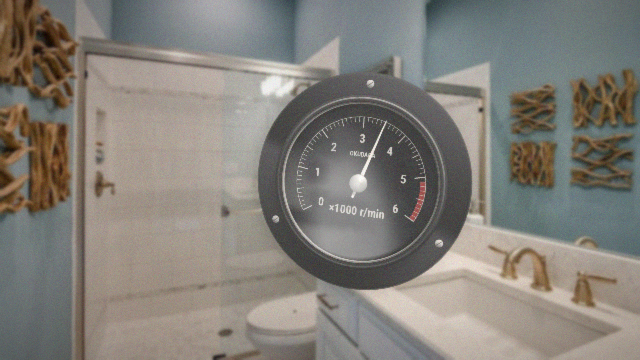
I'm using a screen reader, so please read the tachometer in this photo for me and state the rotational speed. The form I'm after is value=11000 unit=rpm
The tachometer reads value=3500 unit=rpm
